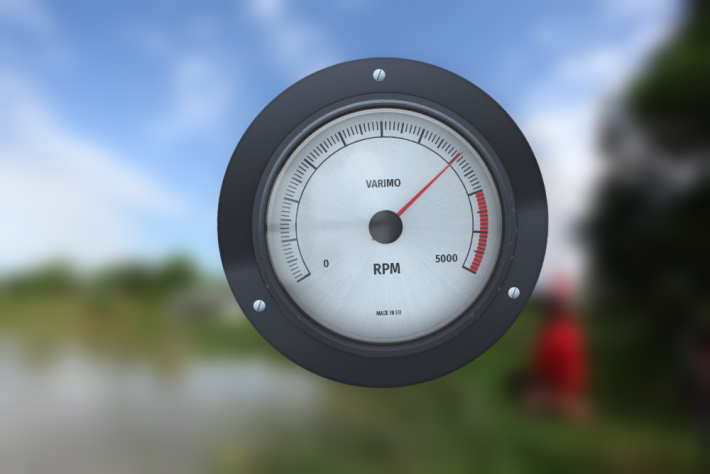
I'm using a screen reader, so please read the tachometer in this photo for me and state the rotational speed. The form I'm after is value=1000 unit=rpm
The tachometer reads value=3500 unit=rpm
